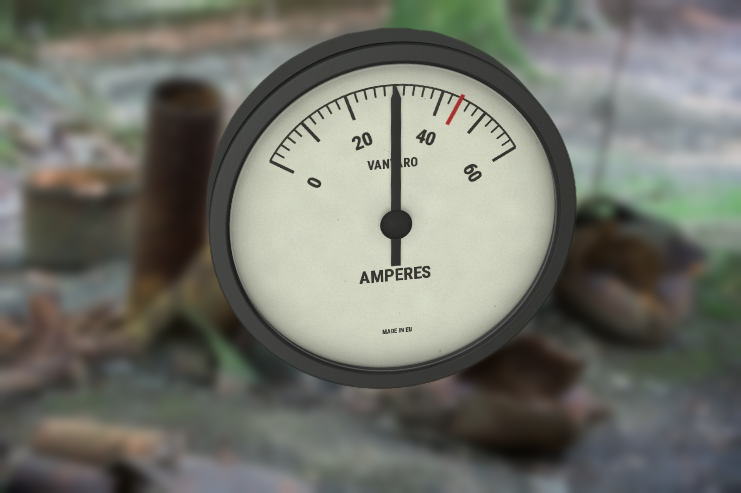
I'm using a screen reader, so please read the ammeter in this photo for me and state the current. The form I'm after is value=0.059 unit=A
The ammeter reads value=30 unit=A
